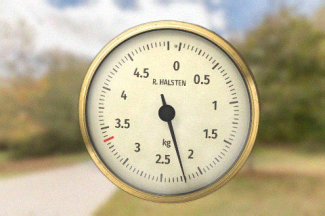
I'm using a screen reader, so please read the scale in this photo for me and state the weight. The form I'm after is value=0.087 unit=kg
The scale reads value=2.2 unit=kg
